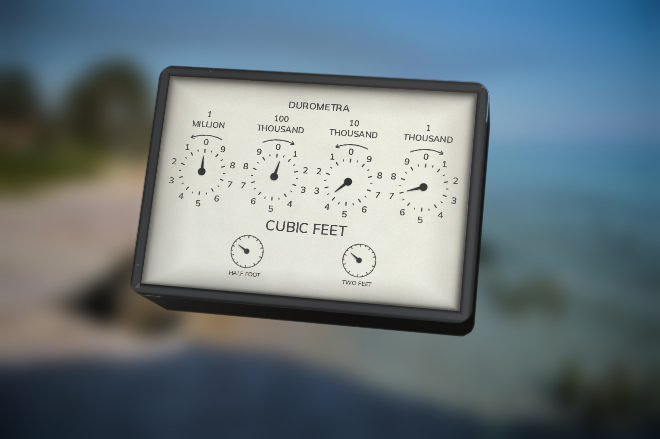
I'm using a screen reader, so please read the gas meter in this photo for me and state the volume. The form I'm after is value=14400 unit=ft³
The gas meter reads value=3700 unit=ft³
